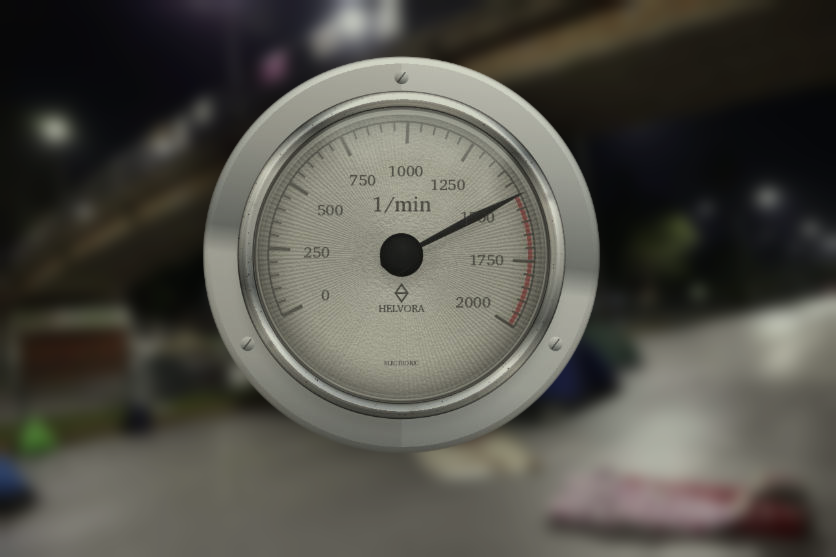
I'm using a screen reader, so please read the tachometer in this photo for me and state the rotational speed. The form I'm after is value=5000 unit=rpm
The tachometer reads value=1500 unit=rpm
